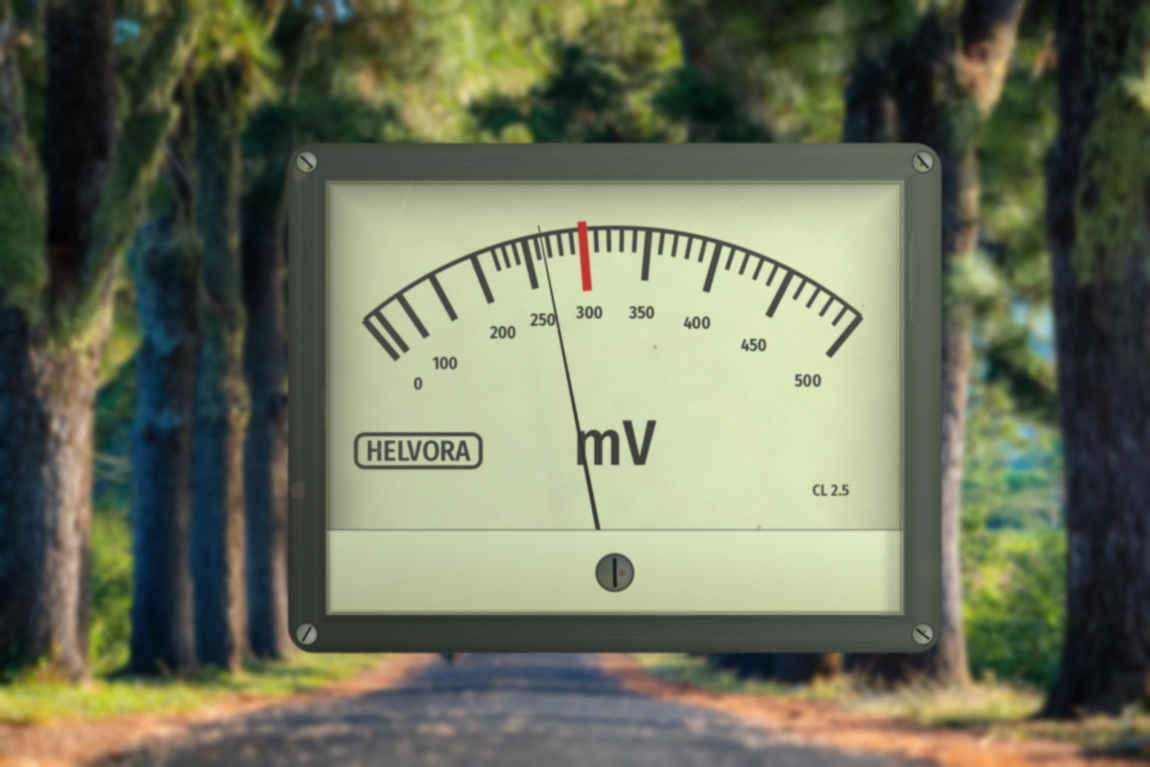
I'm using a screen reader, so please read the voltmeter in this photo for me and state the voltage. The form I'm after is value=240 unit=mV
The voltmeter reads value=265 unit=mV
